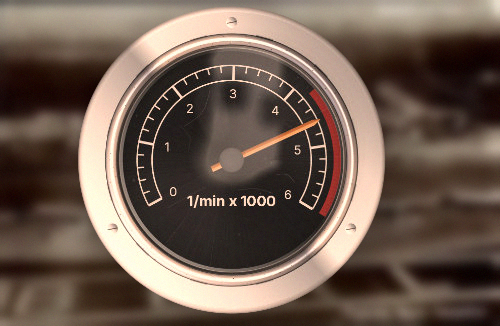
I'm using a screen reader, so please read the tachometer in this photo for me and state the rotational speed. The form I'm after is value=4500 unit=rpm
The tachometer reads value=4600 unit=rpm
